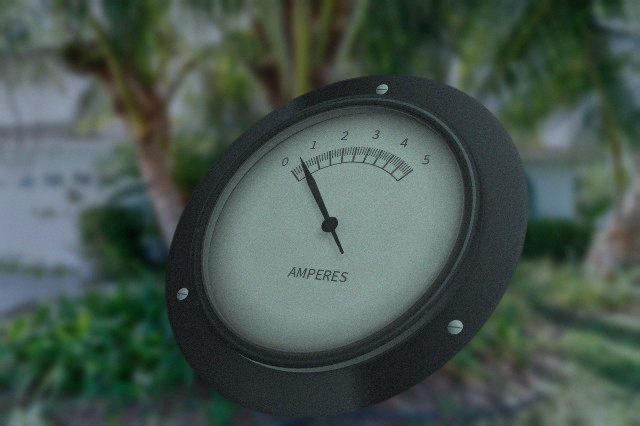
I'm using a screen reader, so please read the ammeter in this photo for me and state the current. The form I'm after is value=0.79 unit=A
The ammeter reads value=0.5 unit=A
